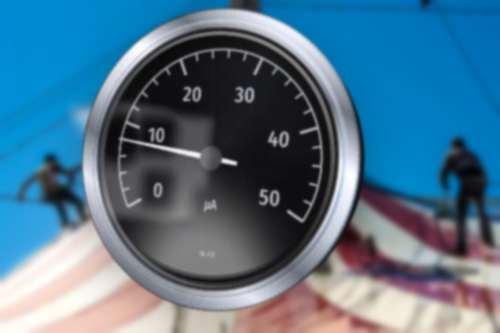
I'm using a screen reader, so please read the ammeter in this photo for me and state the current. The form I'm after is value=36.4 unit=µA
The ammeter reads value=8 unit=µA
